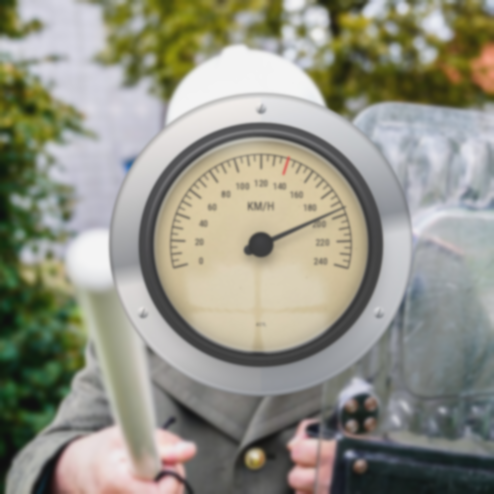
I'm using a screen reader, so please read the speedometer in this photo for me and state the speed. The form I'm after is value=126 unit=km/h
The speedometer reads value=195 unit=km/h
